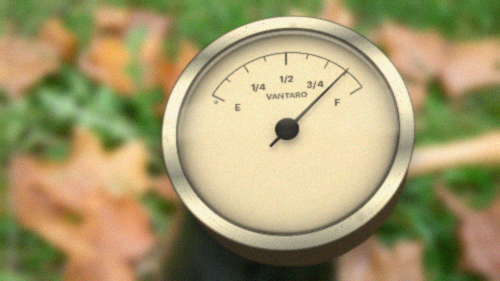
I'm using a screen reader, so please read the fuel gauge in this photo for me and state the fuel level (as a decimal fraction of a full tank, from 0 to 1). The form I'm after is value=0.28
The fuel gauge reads value=0.875
